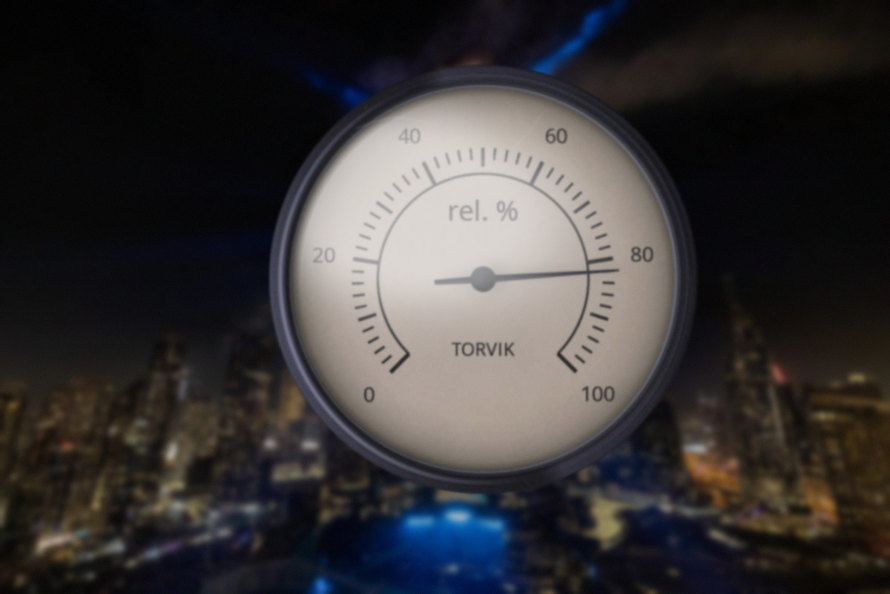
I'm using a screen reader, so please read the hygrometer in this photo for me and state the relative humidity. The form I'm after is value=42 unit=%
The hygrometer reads value=82 unit=%
